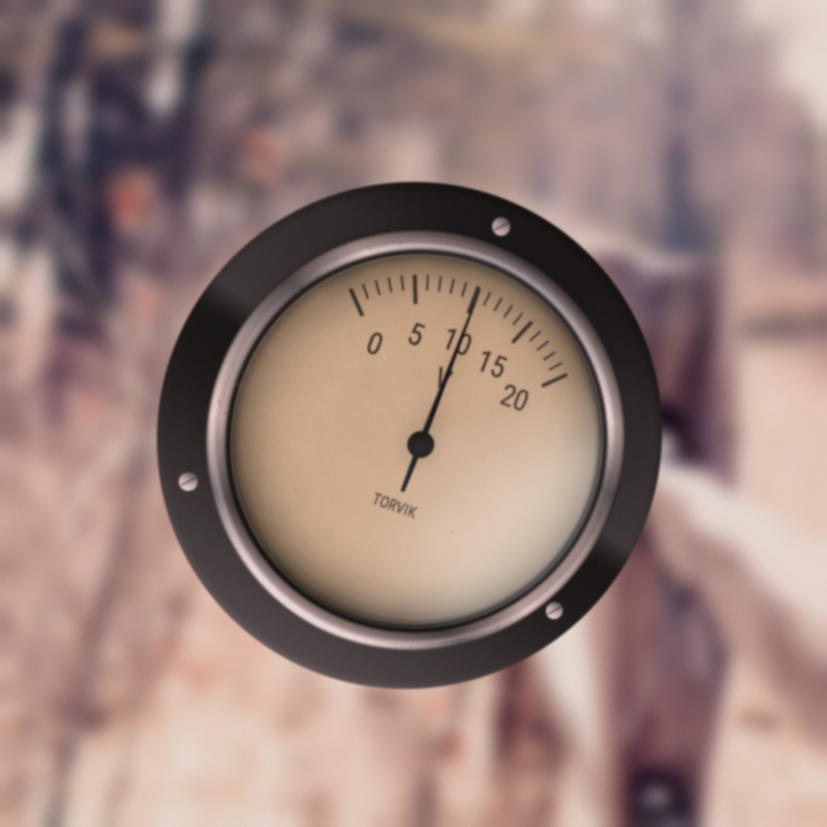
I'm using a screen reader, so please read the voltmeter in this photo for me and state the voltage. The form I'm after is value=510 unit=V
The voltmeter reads value=10 unit=V
